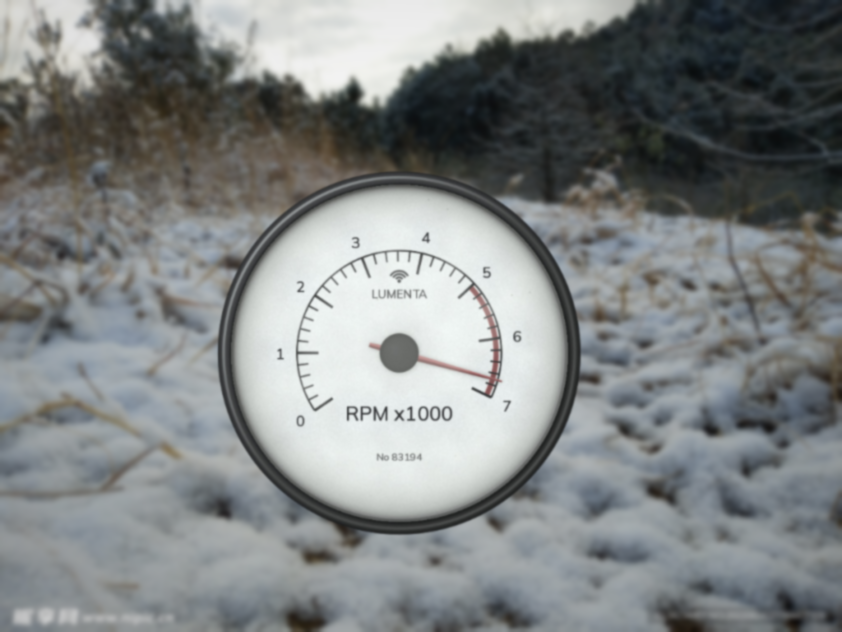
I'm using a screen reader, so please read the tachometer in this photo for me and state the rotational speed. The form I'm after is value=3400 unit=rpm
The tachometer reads value=6700 unit=rpm
